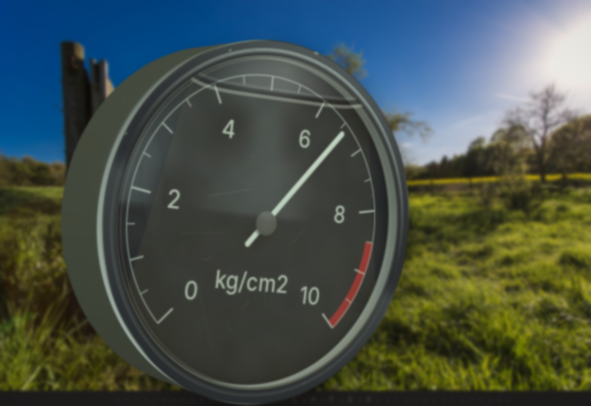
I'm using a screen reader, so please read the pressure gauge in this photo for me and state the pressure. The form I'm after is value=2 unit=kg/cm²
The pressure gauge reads value=6.5 unit=kg/cm²
